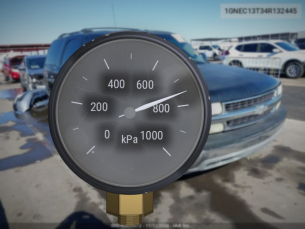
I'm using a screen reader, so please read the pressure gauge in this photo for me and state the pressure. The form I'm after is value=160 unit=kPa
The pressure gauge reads value=750 unit=kPa
